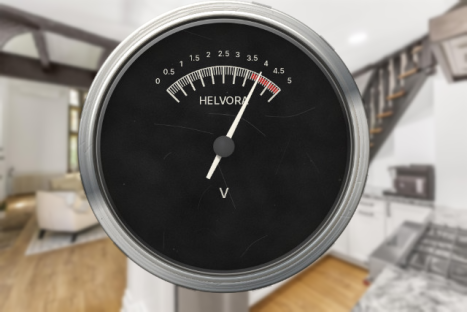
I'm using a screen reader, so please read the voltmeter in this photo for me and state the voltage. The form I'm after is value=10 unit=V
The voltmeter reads value=4 unit=V
